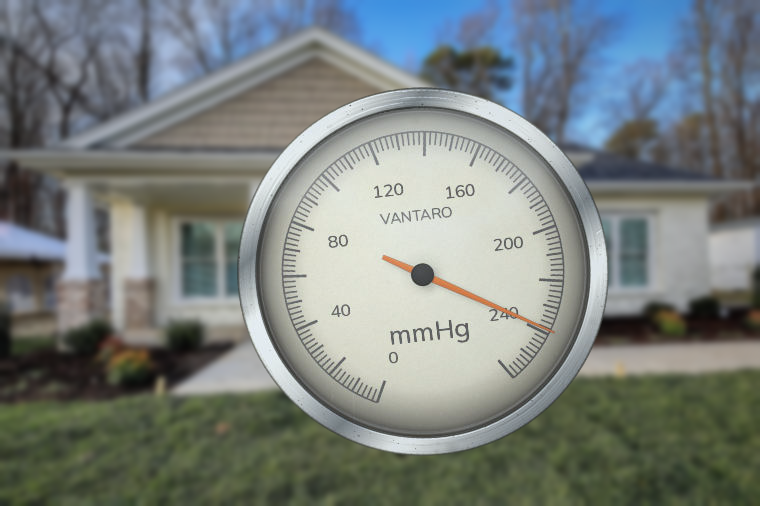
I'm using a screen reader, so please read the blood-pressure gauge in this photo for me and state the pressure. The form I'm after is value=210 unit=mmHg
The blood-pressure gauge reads value=238 unit=mmHg
